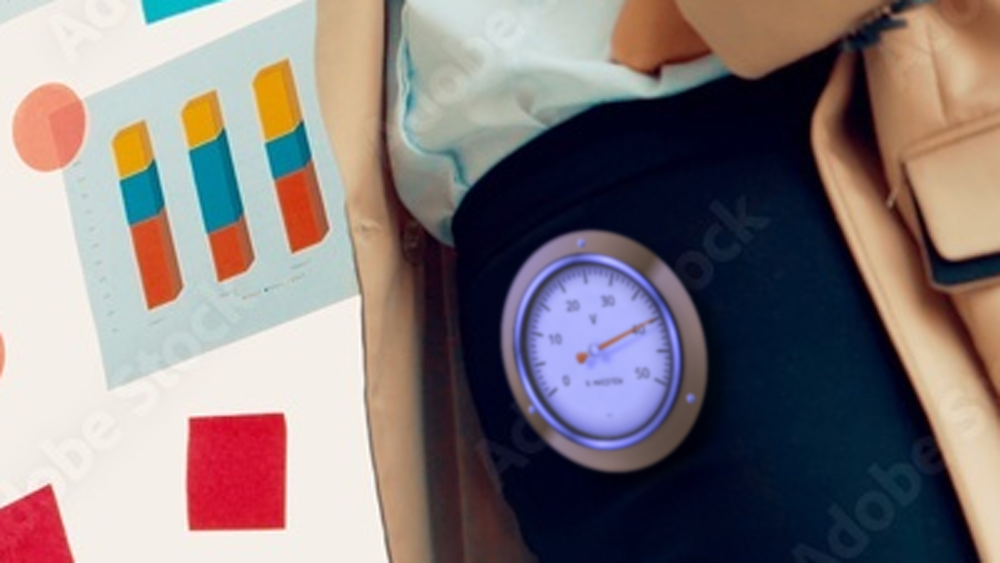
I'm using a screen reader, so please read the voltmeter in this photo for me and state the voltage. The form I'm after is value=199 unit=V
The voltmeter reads value=40 unit=V
